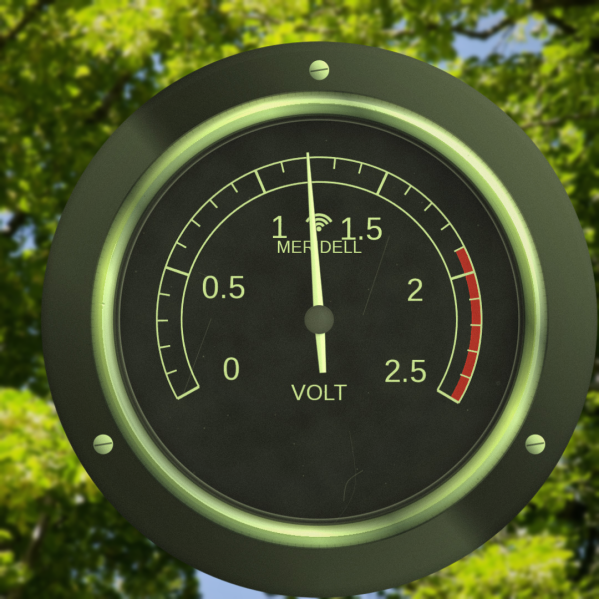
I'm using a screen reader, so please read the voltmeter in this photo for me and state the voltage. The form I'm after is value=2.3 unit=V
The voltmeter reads value=1.2 unit=V
